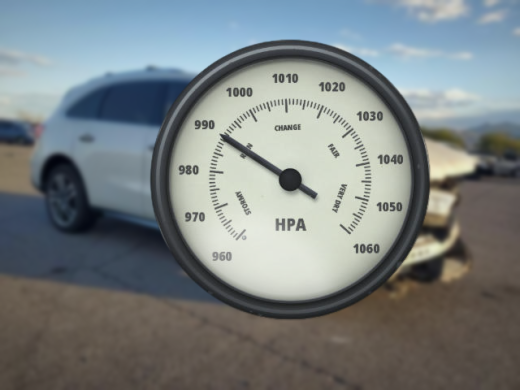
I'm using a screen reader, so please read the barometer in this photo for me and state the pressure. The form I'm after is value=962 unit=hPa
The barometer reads value=990 unit=hPa
